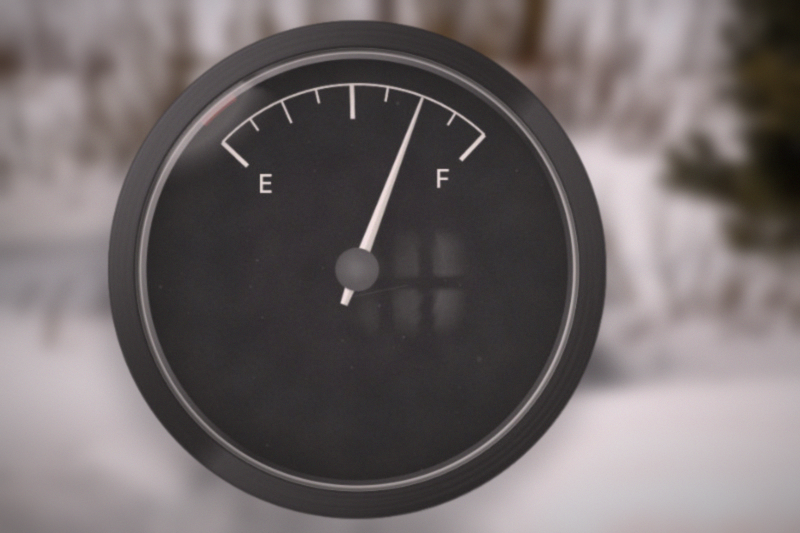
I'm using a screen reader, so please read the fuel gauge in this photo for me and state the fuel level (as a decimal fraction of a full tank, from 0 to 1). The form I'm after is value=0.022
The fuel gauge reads value=0.75
